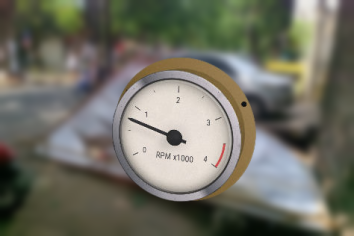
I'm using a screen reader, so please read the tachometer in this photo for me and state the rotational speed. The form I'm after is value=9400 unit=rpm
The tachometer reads value=750 unit=rpm
